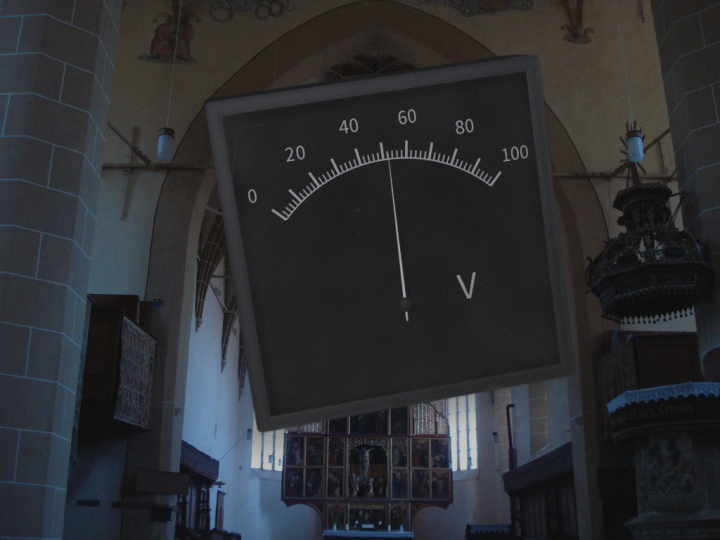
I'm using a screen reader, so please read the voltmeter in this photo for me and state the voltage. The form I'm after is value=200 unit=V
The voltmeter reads value=52 unit=V
